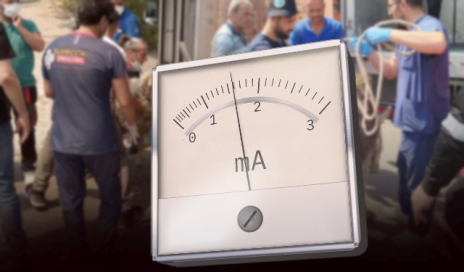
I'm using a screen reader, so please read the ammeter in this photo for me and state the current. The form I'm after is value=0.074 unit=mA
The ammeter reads value=1.6 unit=mA
